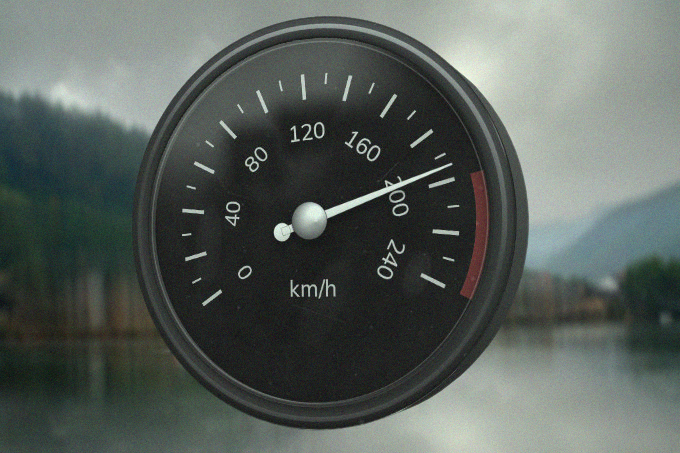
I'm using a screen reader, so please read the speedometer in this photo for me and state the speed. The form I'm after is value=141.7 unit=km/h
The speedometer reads value=195 unit=km/h
